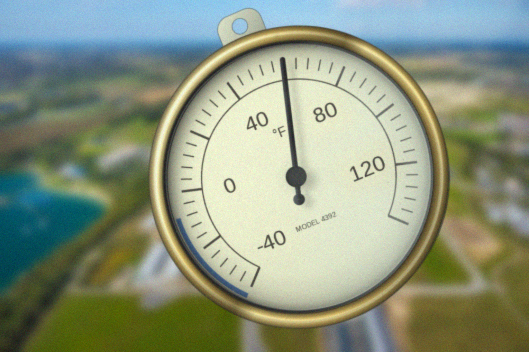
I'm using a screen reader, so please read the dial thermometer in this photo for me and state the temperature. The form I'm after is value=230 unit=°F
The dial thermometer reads value=60 unit=°F
